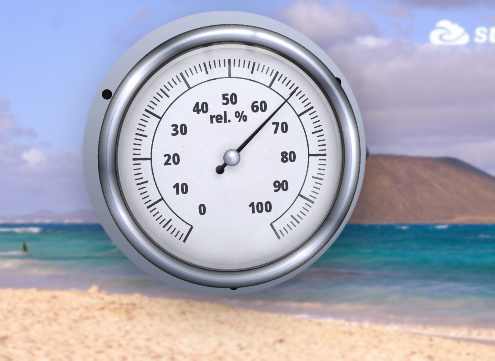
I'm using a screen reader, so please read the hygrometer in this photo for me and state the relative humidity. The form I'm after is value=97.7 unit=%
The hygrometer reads value=65 unit=%
